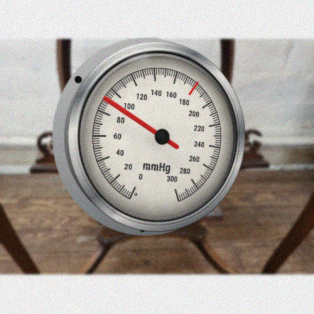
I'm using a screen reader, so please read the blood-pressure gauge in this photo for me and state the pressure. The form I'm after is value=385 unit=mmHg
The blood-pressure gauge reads value=90 unit=mmHg
